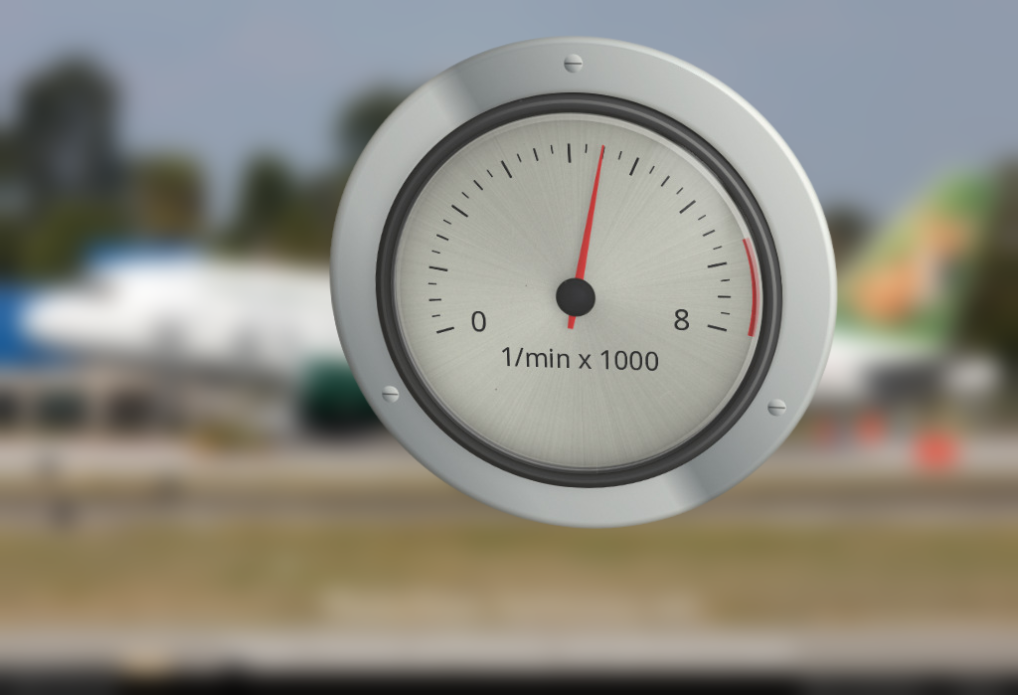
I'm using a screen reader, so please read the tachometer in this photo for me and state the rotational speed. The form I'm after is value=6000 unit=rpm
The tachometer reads value=4500 unit=rpm
